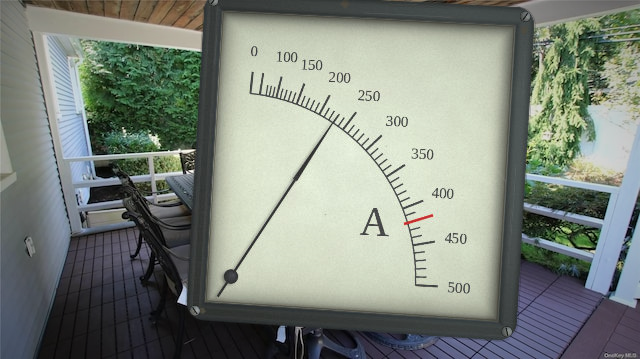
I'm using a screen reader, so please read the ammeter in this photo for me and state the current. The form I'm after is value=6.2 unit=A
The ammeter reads value=230 unit=A
